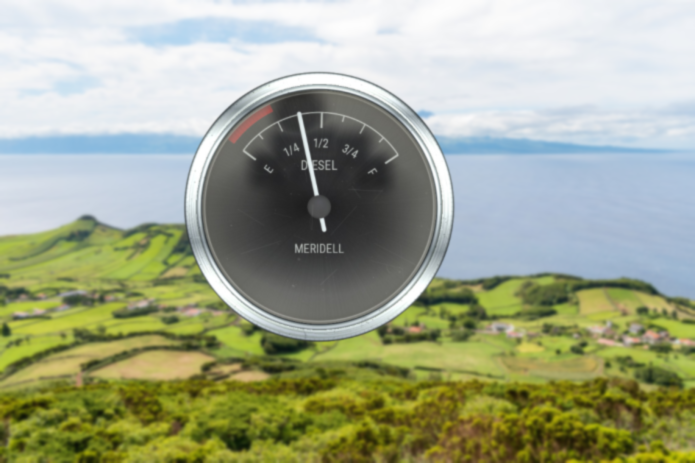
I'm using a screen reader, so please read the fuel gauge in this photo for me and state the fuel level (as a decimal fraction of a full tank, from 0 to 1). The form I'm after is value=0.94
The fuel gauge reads value=0.375
